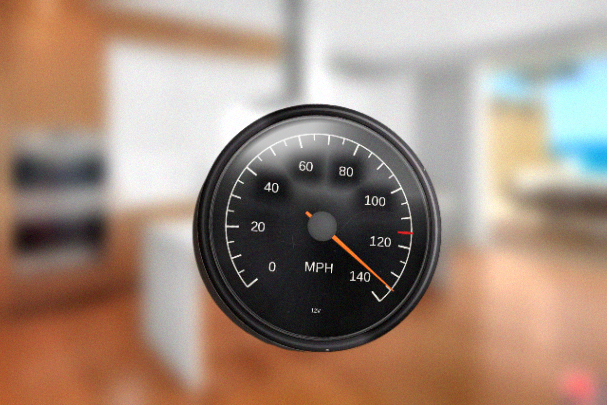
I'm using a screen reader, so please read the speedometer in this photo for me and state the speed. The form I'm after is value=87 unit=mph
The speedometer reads value=135 unit=mph
